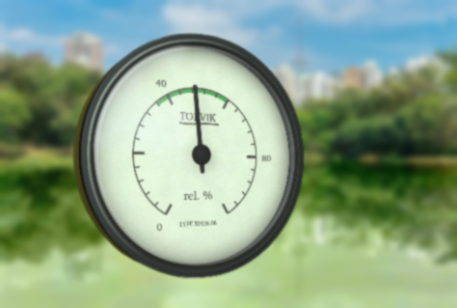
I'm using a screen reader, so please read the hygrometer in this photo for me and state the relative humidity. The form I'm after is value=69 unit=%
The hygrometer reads value=48 unit=%
